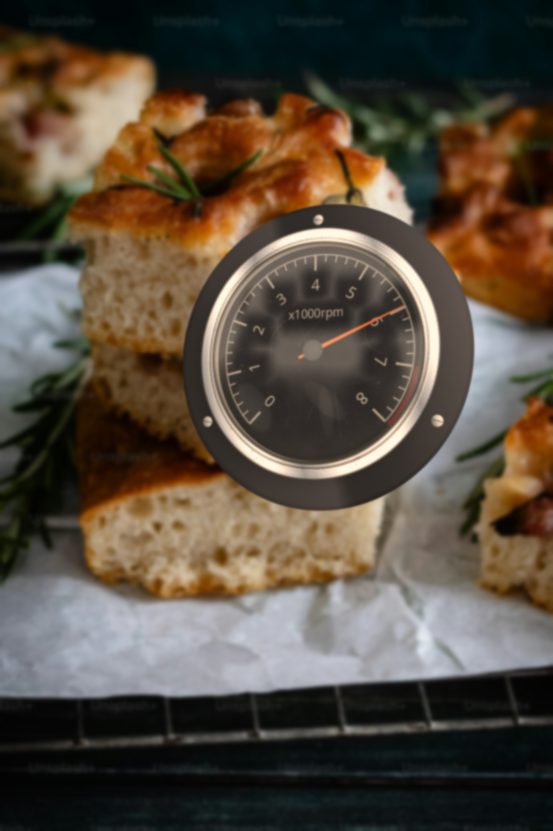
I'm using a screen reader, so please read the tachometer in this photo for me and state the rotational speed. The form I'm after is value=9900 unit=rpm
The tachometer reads value=6000 unit=rpm
